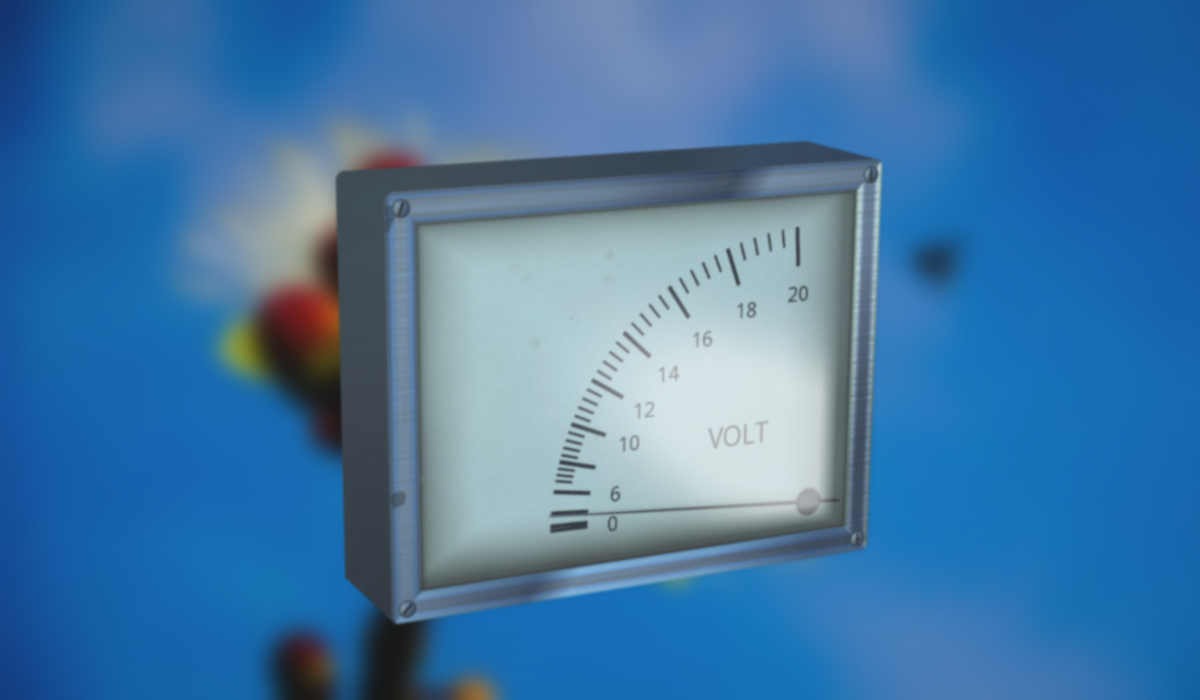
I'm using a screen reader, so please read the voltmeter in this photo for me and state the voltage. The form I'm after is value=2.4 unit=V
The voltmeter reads value=4 unit=V
